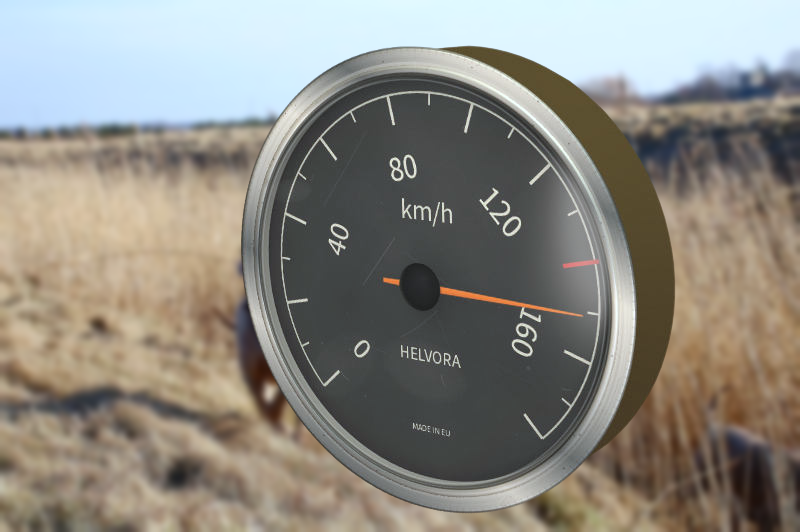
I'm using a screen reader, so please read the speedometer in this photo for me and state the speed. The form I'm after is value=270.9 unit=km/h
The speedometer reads value=150 unit=km/h
